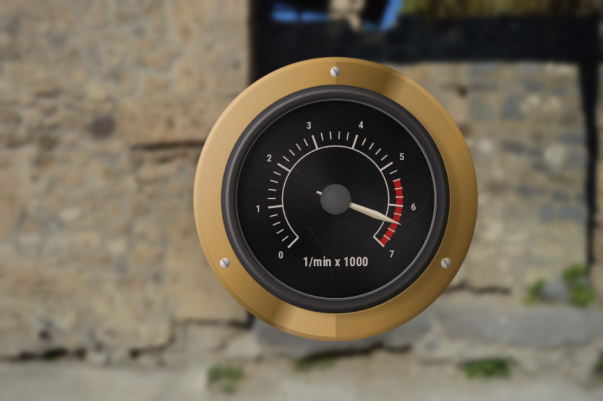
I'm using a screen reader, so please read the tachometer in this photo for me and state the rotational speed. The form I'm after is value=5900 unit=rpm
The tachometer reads value=6400 unit=rpm
